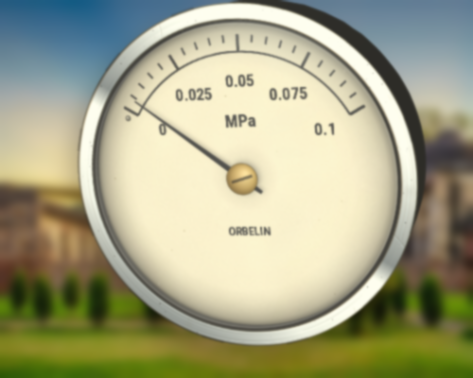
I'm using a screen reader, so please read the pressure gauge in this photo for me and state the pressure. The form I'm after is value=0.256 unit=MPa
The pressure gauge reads value=0.005 unit=MPa
